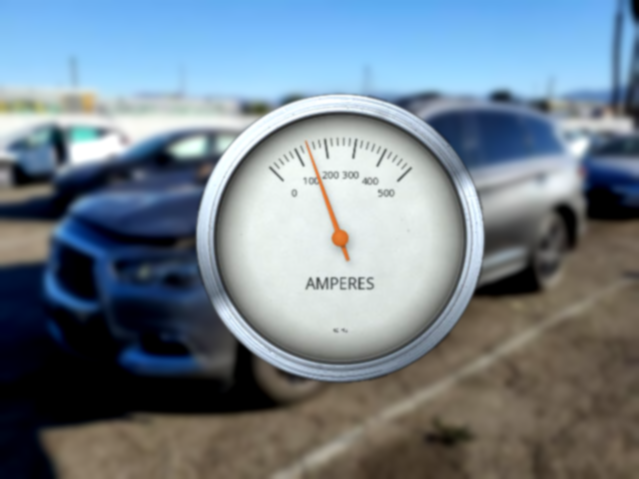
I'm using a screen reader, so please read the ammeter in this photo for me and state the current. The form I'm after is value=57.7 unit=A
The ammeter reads value=140 unit=A
